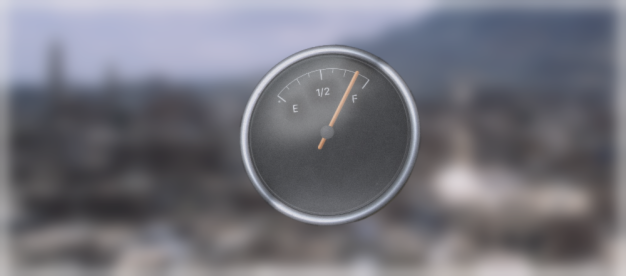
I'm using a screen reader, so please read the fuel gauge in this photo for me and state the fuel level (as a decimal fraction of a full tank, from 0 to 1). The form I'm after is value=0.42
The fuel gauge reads value=0.875
